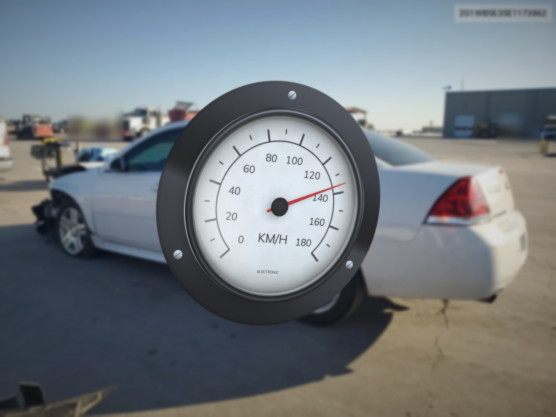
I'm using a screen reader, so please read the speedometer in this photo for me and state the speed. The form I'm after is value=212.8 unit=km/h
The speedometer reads value=135 unit=km/h
